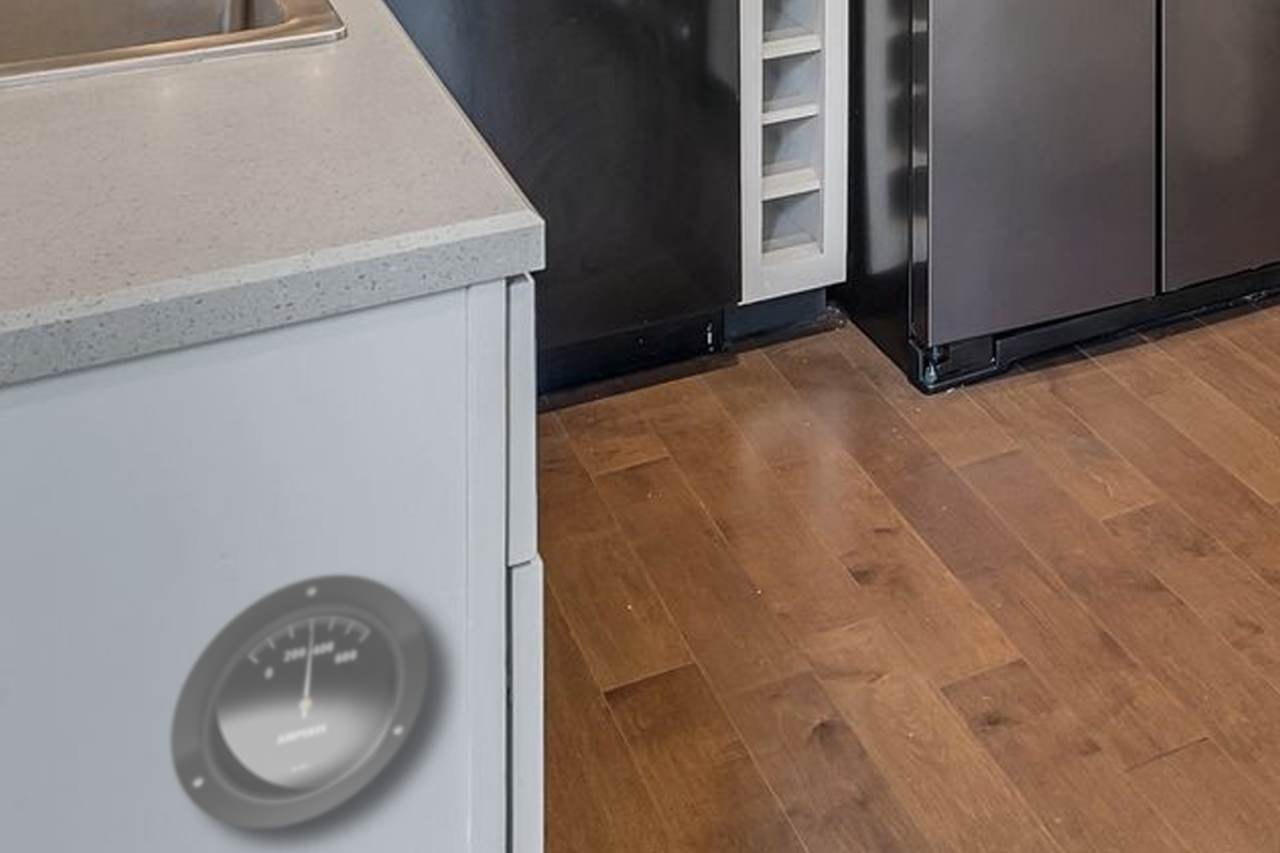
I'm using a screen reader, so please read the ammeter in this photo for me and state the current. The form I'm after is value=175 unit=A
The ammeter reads value=300 unit=A
